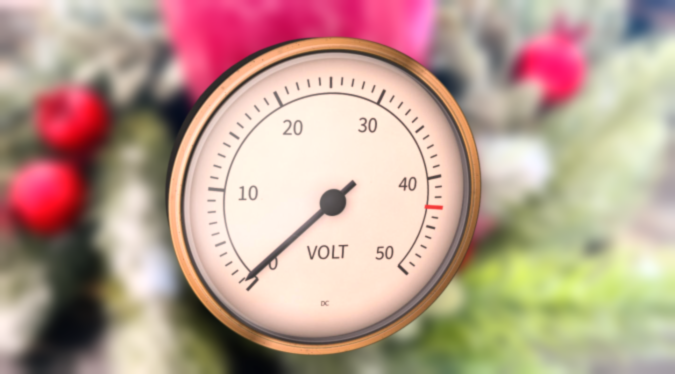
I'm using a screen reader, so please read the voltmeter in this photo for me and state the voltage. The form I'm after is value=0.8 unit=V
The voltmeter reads value=1 unit=V
